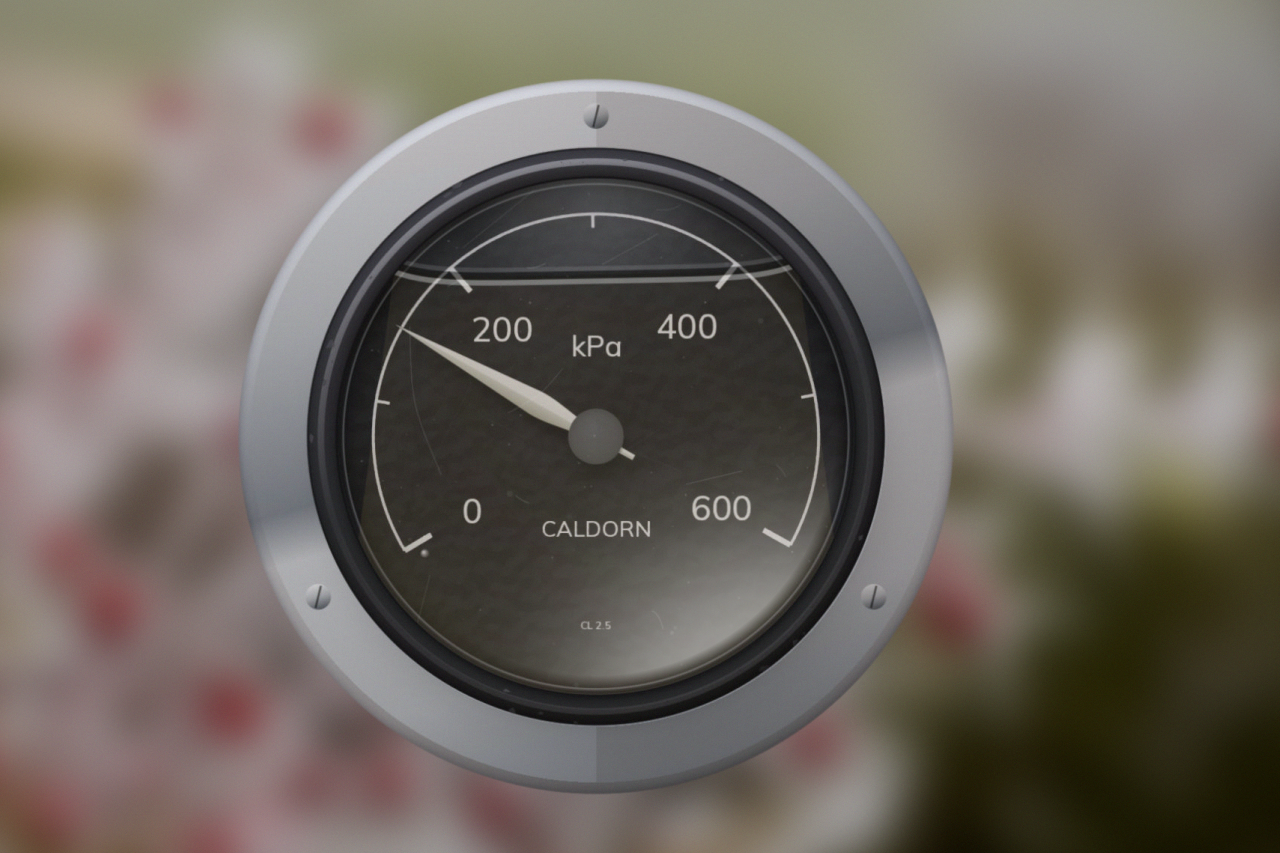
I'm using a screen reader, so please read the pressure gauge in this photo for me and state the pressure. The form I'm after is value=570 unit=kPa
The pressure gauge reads value=150 unit=kPa
